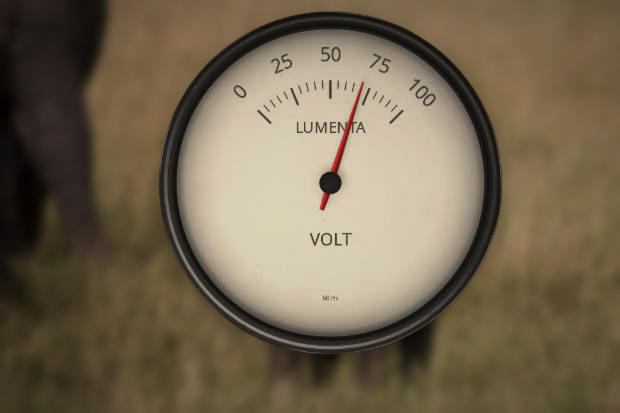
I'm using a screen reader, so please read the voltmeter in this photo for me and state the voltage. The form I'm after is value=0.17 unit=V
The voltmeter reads value=70 unit=V
